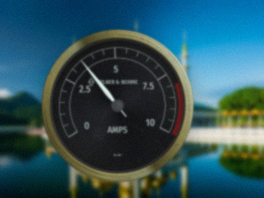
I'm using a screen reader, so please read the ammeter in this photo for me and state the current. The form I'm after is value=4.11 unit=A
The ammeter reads value=3.5 unit=A
